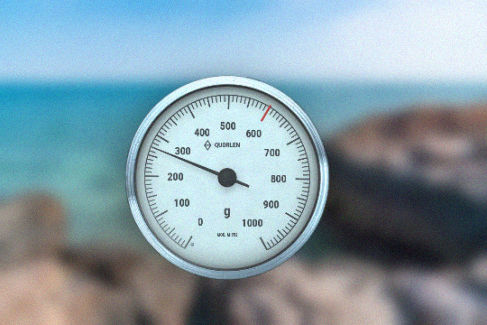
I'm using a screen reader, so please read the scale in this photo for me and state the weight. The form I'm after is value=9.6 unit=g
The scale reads value=270 unit=g
